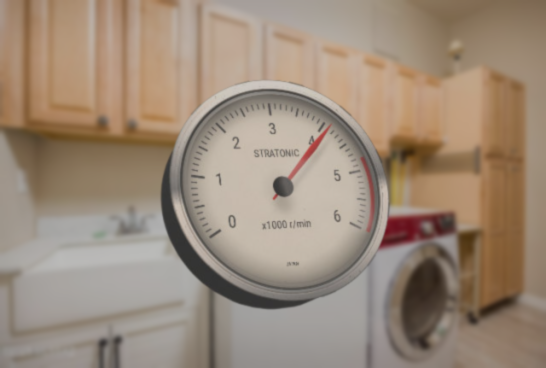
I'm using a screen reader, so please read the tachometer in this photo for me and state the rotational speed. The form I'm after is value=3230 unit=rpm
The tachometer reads value=4100 unit=rpm
